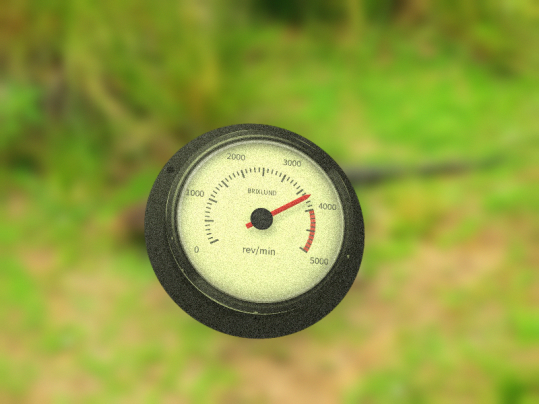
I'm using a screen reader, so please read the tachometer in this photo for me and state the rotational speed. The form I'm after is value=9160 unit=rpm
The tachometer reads value=3700 unit=rpm
